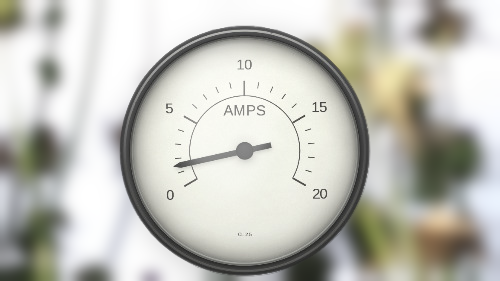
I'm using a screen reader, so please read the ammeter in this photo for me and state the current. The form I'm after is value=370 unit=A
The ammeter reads value=1.5 unit=A
